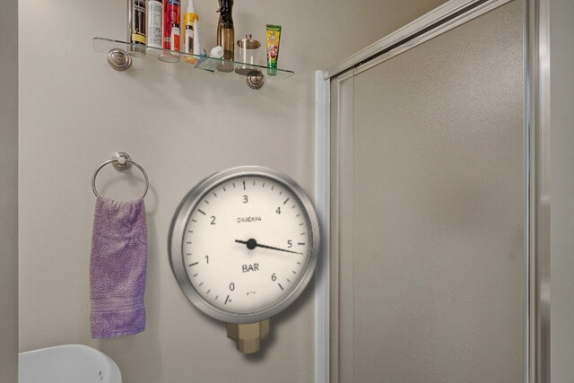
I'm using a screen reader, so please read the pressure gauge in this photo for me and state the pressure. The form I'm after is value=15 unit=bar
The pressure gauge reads value=5.2 unit=bar
